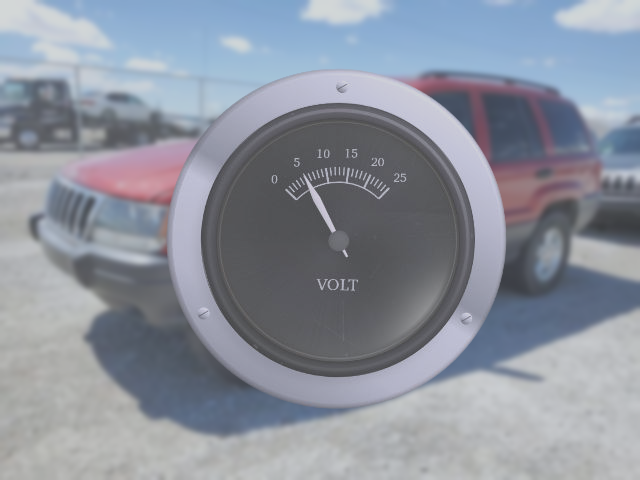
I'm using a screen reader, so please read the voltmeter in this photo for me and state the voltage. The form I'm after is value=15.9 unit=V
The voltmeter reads value=5 unit=V
